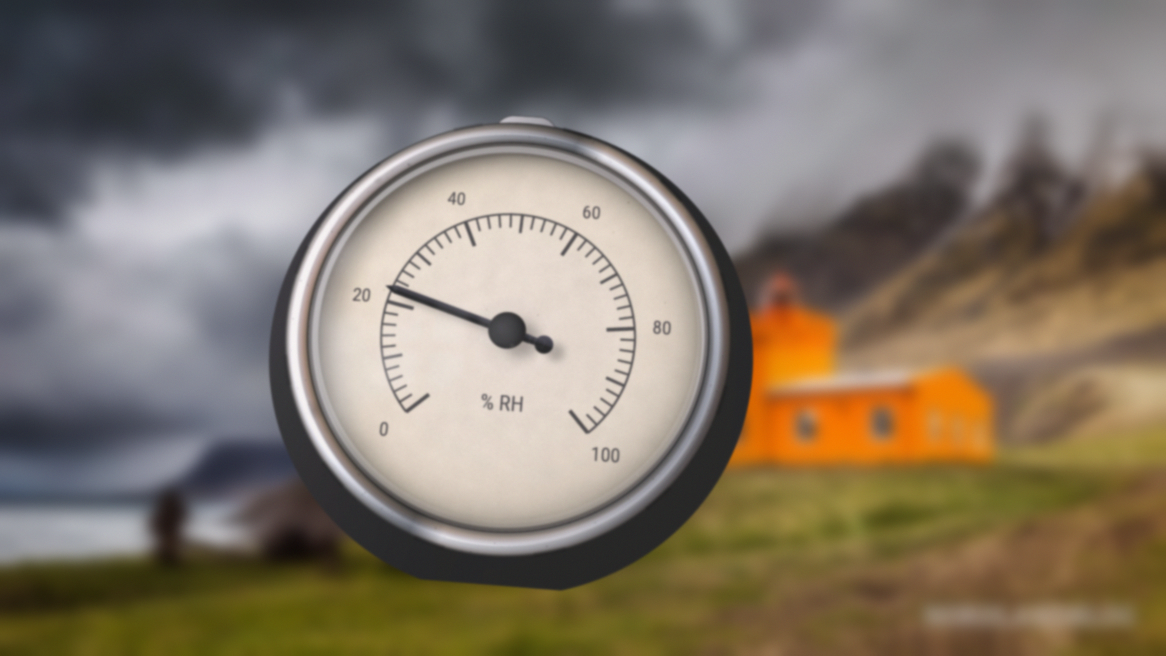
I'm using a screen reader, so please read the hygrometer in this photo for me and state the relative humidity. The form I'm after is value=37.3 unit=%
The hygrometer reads value=22 unit=%
